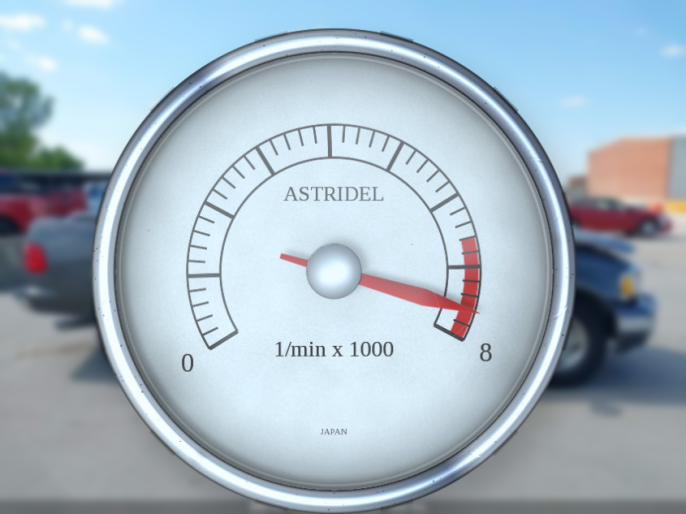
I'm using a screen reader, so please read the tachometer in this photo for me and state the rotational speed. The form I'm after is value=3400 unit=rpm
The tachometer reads value=7600 unit=rpm
